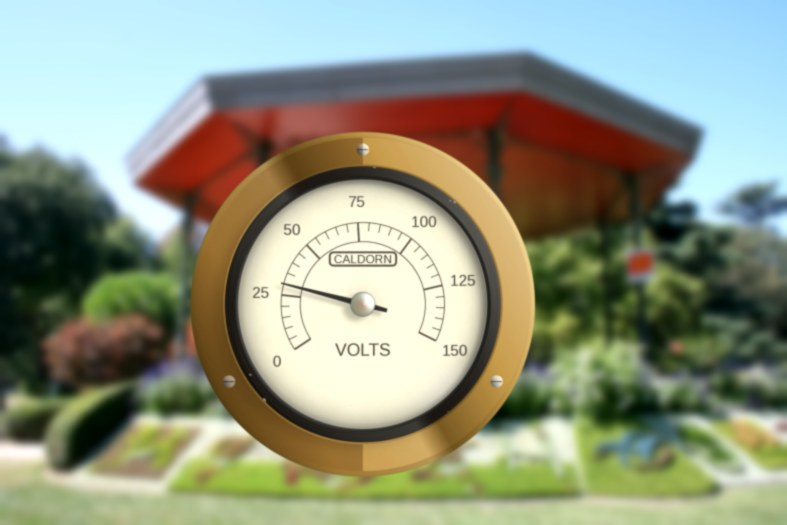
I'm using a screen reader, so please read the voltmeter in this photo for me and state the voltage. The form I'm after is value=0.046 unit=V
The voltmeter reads value=30 unit=V
